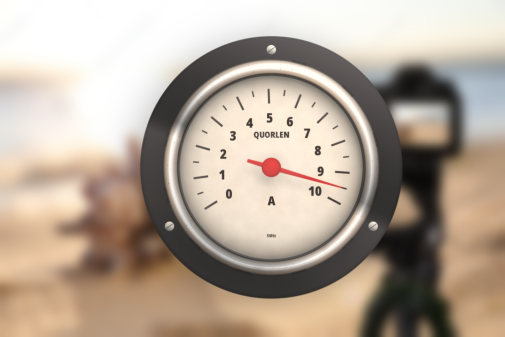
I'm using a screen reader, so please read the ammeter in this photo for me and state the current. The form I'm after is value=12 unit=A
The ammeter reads value=9.5 unit=A
